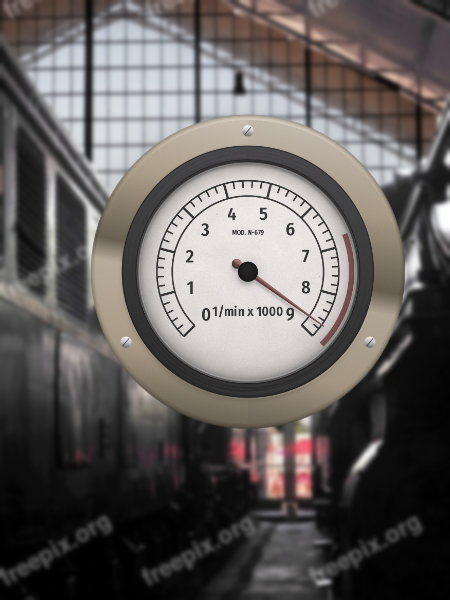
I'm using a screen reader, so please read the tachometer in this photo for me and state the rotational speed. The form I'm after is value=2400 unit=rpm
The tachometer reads value=8700 unit=rpm
